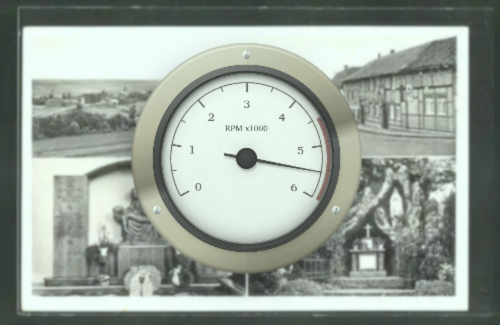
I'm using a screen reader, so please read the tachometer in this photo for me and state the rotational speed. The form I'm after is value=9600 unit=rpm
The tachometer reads value=5500 unit=rpm
